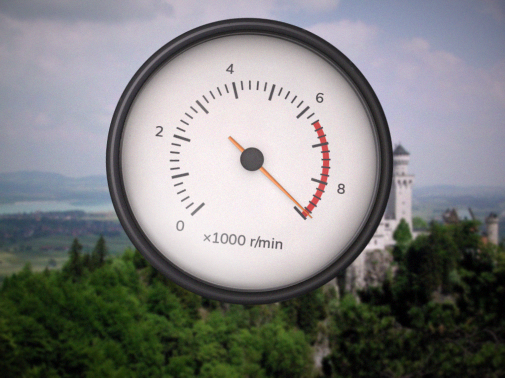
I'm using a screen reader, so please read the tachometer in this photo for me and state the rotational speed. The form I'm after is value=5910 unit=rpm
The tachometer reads value=8900 unit=rpm
